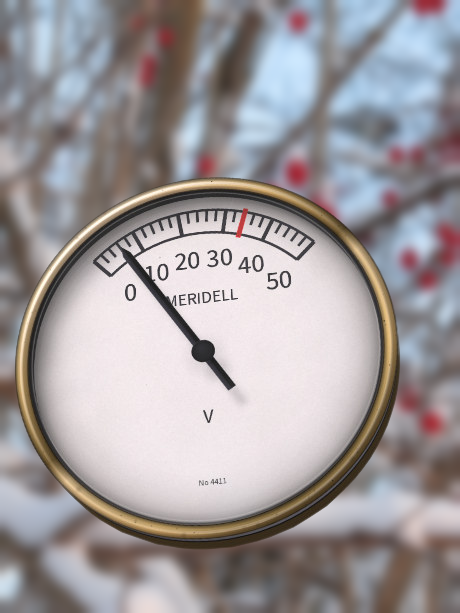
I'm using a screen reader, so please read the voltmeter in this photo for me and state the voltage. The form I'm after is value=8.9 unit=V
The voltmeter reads value=6 unit=V
